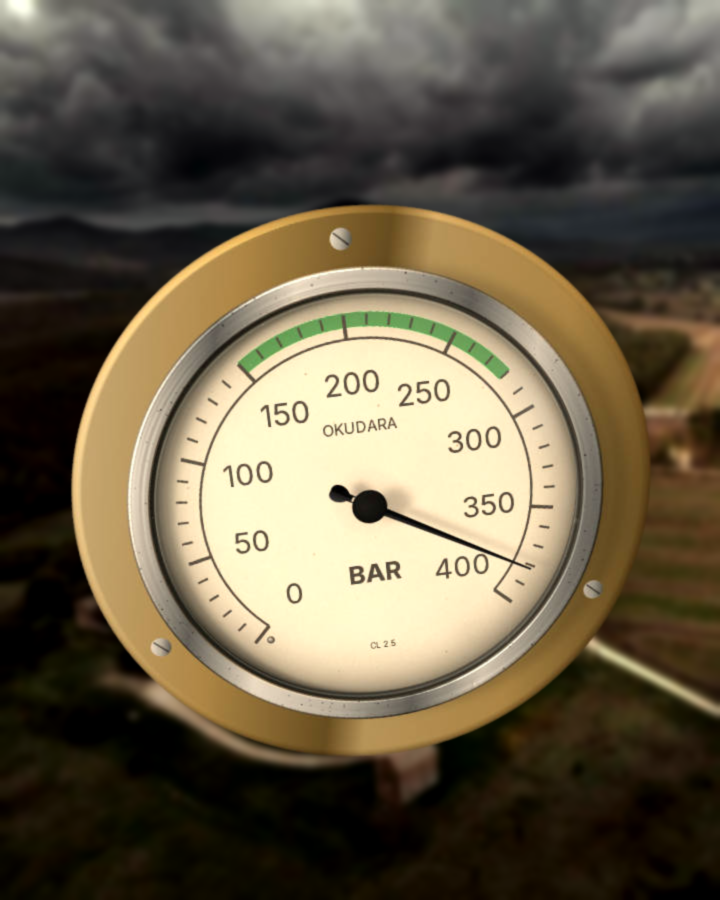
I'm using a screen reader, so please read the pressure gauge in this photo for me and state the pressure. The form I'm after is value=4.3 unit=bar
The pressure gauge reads value=380 unit=bar
